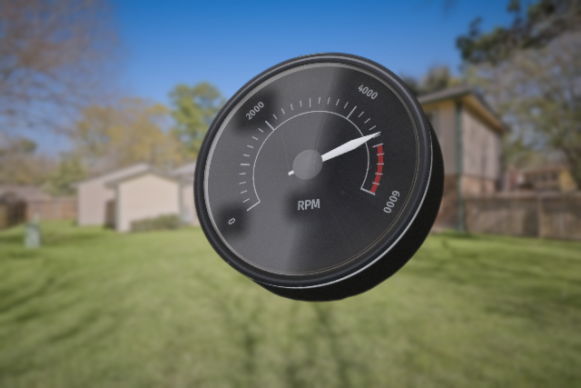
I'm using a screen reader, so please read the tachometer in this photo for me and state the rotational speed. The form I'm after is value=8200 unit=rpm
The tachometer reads value=4800 unit=rpm
